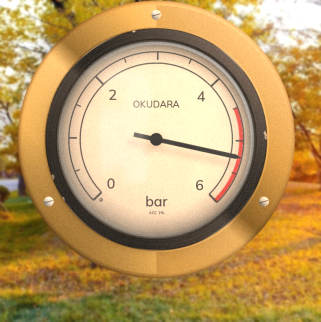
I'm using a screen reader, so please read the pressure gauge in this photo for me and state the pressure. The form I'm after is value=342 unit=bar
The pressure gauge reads value=5.25 unit=bar
